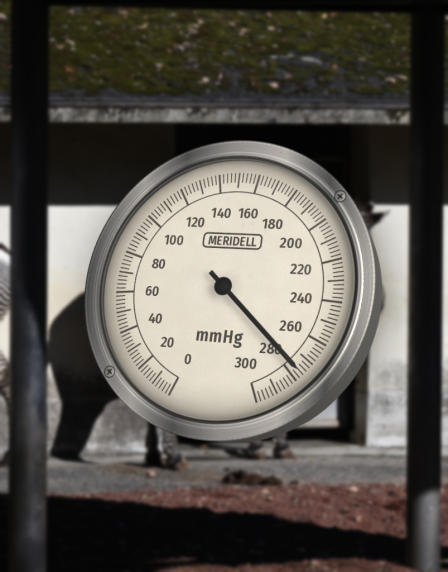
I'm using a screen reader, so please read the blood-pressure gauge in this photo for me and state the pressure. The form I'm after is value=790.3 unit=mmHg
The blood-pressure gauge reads value=276 unit=mmHg
